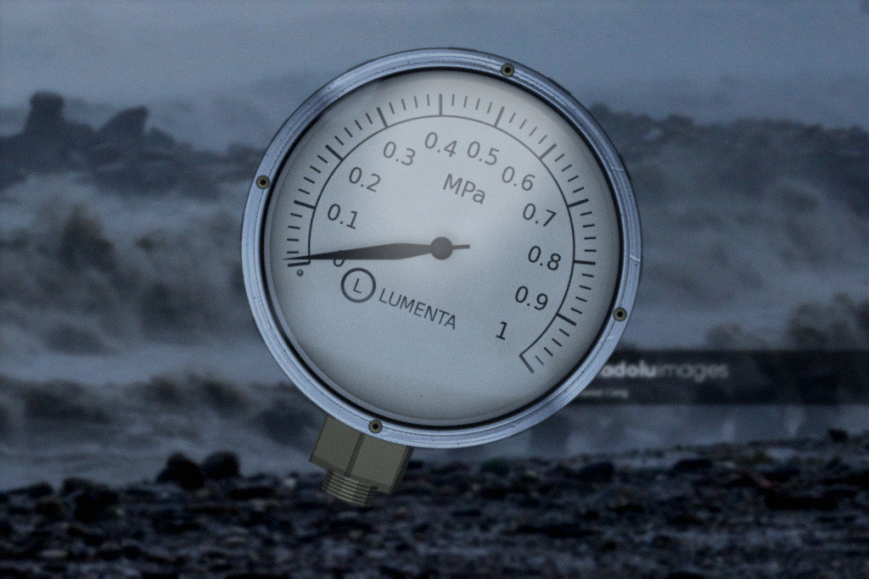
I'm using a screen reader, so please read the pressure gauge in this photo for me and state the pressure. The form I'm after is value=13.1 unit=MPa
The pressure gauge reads value=0.01 unit=MPa
